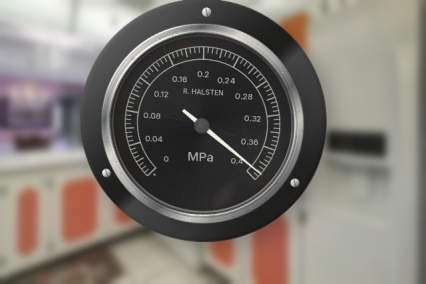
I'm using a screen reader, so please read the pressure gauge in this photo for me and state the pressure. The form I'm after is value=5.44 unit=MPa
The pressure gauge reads value=0.39 unit=MPa
